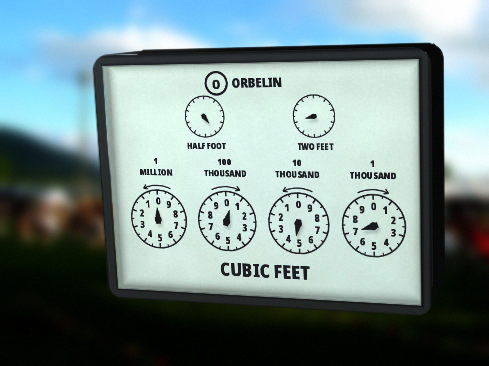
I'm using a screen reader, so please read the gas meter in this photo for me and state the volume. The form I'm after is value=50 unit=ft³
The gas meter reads value=4700 unit=ft³
